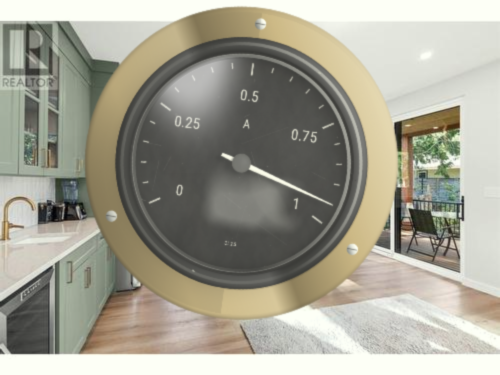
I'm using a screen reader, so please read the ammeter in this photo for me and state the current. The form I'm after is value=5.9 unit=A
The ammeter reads value=0.95 unit=A
